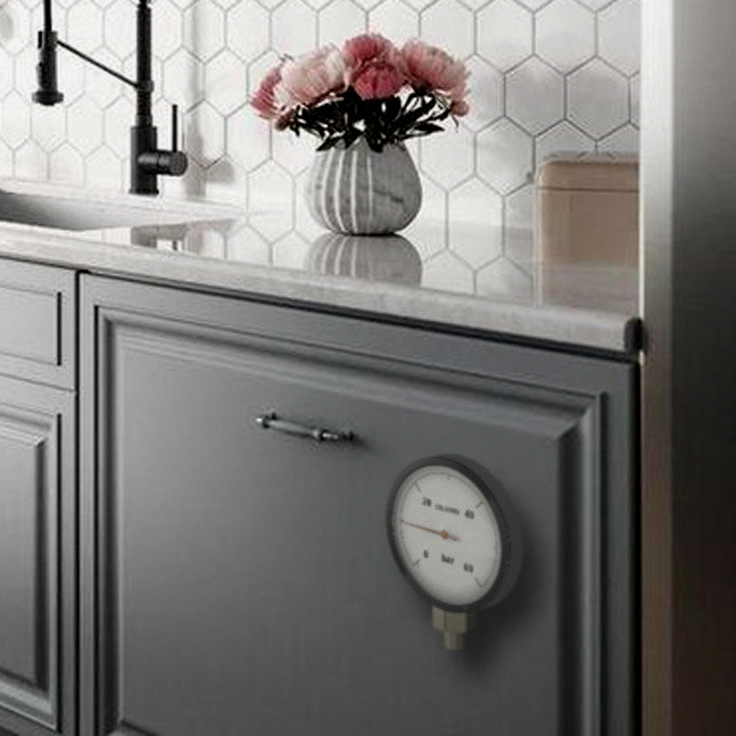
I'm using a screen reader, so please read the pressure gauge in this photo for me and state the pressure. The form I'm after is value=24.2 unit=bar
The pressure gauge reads value=10 unit=bar
